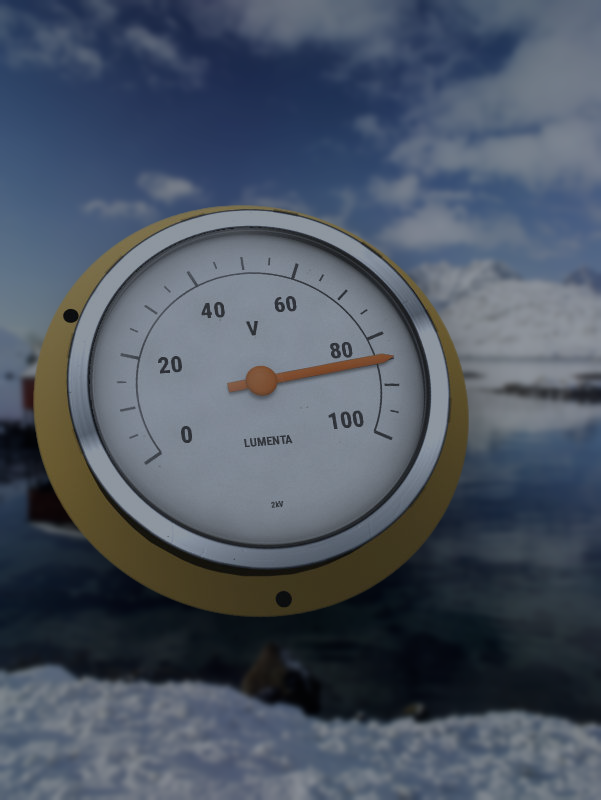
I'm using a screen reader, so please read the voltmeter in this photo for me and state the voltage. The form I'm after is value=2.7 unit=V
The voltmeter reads value=85 unit=V
